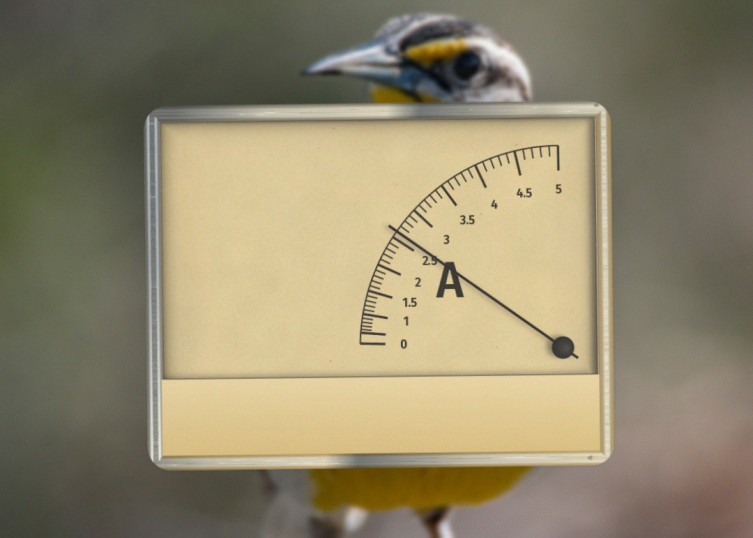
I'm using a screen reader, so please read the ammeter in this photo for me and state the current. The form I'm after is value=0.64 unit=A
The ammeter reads value=2.6 unit=A
